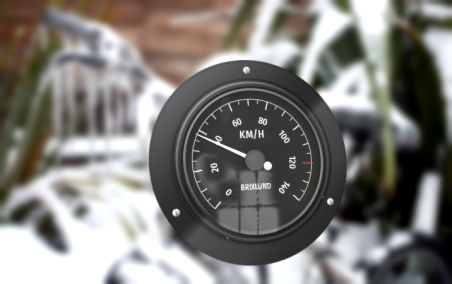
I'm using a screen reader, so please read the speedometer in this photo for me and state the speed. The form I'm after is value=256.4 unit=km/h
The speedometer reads value=37.5 unit=km/h
